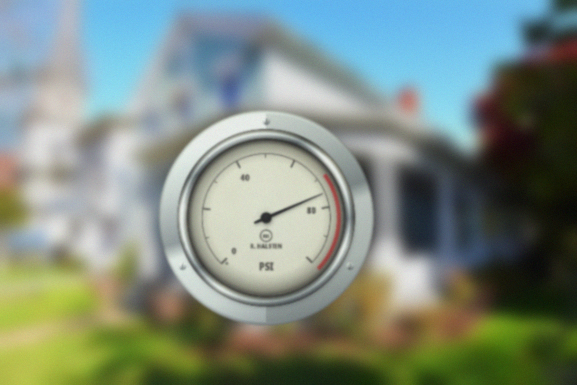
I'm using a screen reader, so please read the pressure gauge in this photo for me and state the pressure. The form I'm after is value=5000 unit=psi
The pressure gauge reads value=75 unit=psi
